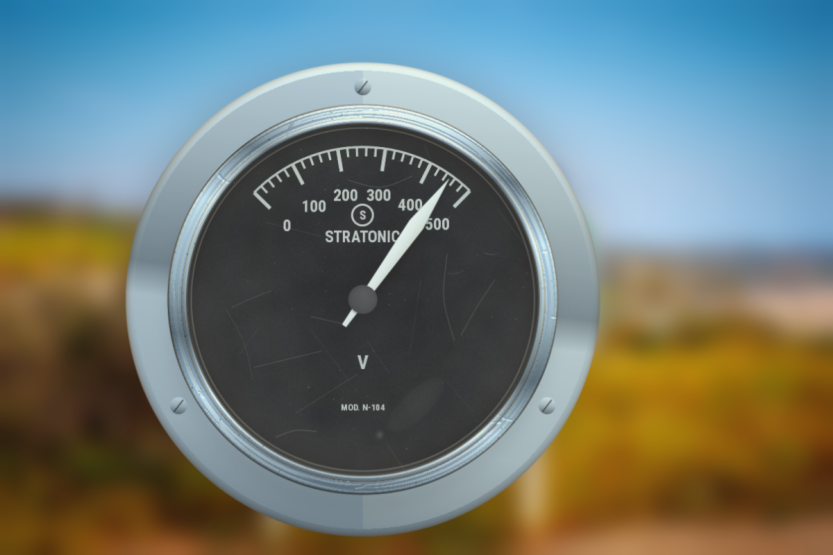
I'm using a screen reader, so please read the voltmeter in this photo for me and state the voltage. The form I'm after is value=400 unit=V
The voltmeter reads value=450 unit=V
